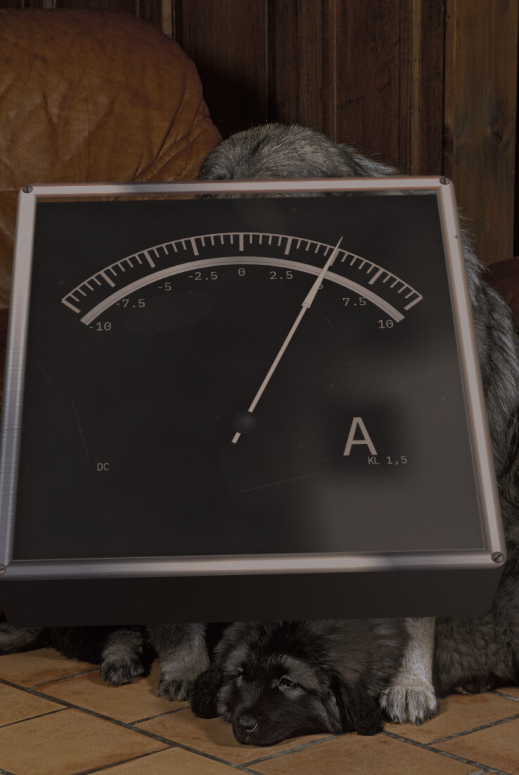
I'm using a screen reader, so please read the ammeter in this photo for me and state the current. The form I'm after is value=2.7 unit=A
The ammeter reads value=5 unit=A
